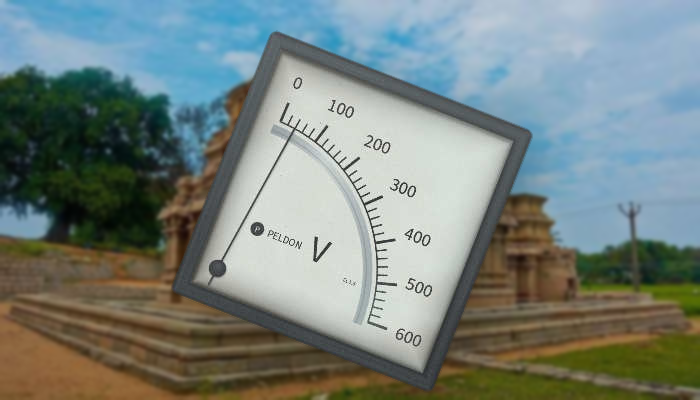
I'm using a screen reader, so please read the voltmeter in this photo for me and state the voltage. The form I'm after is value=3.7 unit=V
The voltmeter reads value=40 unit=V
